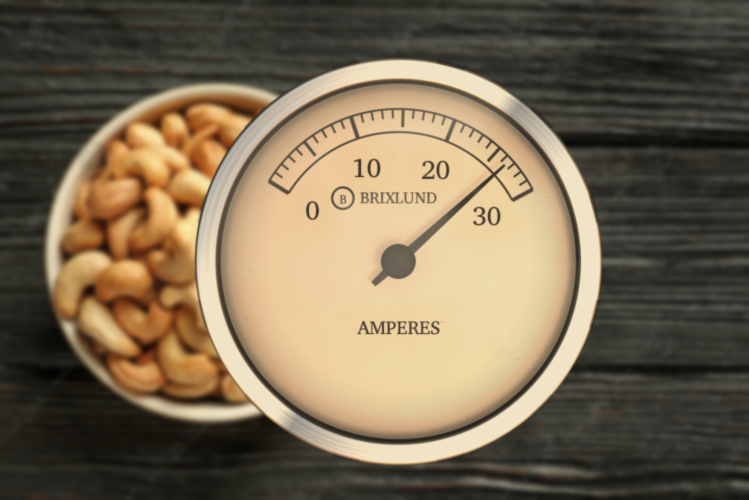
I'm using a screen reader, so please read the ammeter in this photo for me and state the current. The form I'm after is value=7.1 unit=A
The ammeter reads value=26.5 unit=A
